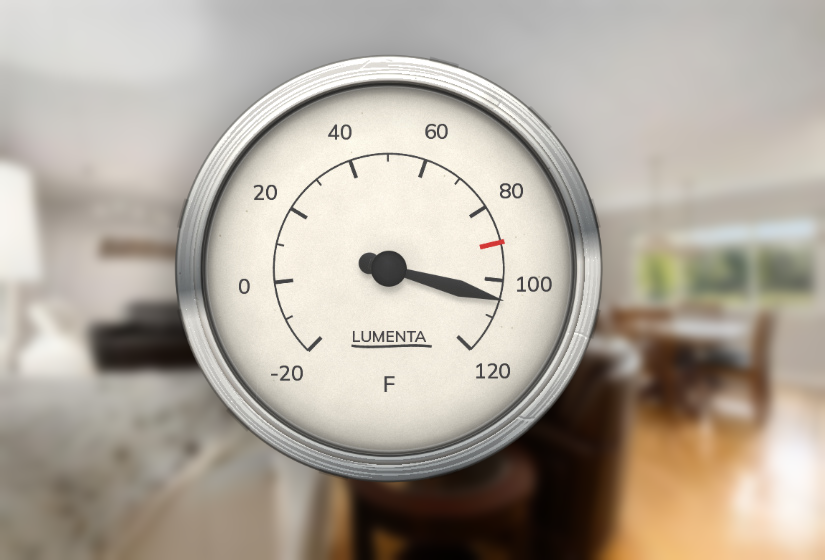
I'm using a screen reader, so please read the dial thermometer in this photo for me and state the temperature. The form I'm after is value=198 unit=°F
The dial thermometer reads value=105 unit=°F
